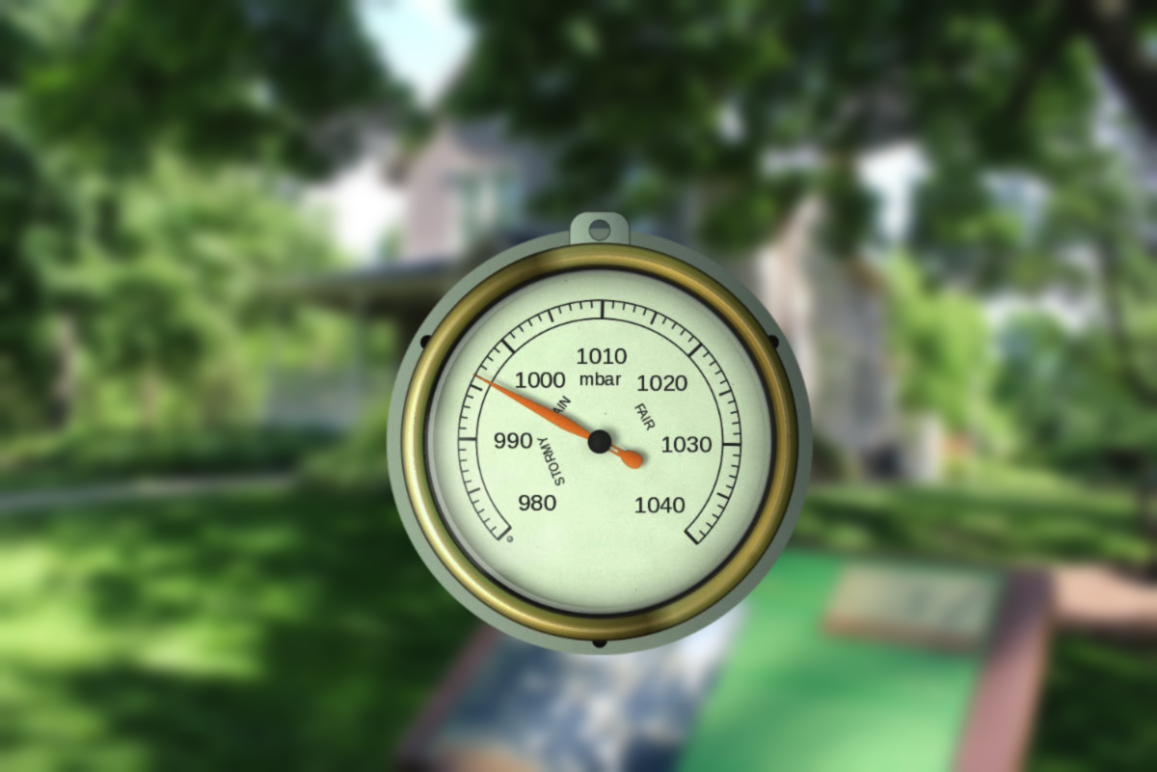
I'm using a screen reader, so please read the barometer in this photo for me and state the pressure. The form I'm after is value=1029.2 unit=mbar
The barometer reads value=996 unit=mbar
